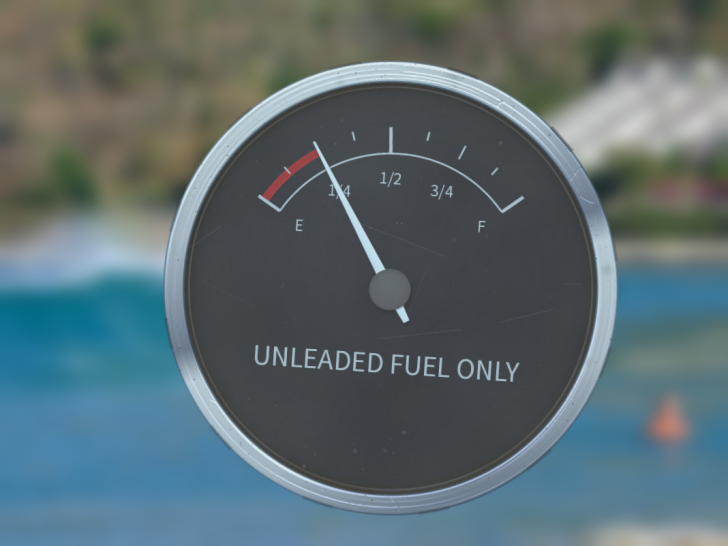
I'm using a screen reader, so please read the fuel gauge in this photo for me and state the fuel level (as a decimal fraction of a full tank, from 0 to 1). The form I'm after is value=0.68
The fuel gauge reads value=0.25
